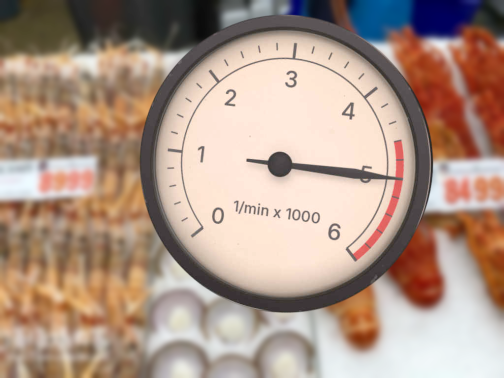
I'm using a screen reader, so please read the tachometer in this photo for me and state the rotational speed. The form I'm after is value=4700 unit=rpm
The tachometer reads value=5000 unit=rpm
